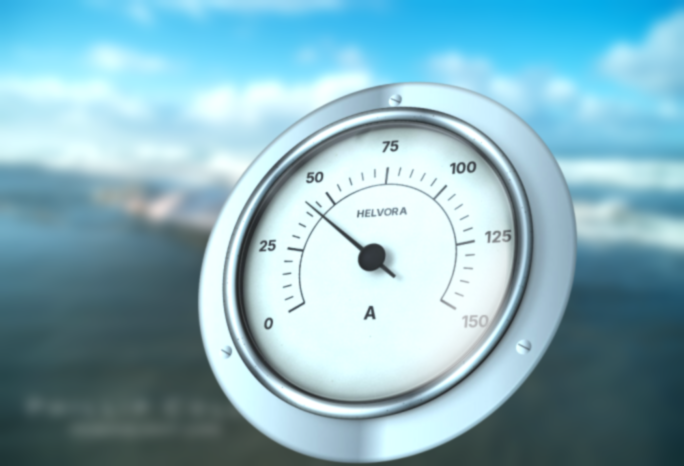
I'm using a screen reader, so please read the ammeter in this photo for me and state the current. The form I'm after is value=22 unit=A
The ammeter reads value=42.5 unit=A
